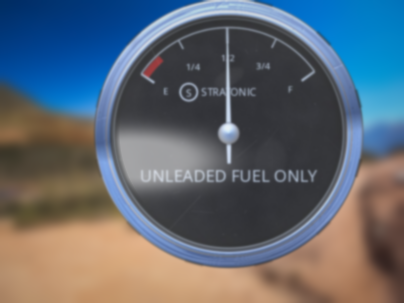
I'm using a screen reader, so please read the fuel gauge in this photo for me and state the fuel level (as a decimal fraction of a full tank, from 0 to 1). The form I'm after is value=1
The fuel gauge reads value=0.5
